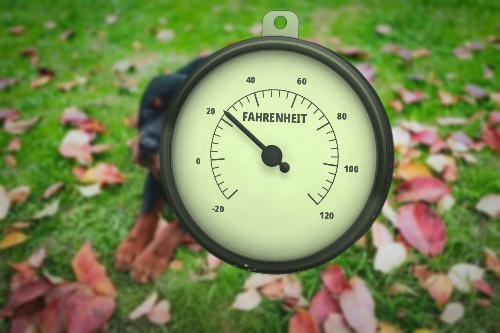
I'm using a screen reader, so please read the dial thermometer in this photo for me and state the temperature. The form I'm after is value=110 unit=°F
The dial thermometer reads value=24 unit=°F
